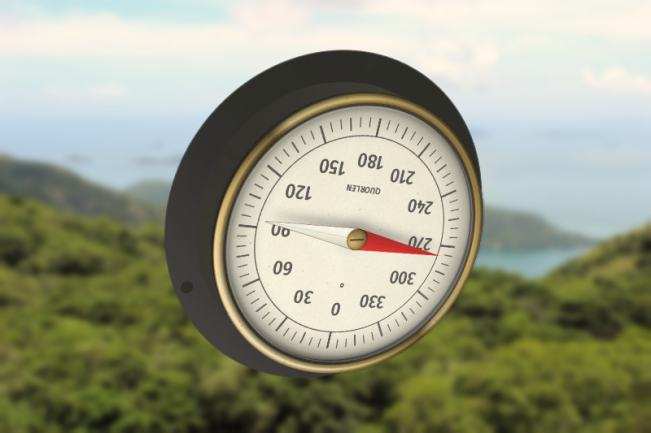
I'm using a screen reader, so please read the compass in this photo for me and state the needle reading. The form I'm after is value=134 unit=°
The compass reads value=275 unit=°
